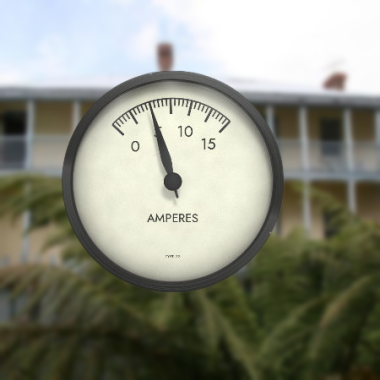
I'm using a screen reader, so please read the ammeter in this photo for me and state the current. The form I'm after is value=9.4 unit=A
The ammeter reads value=5 unit=A
